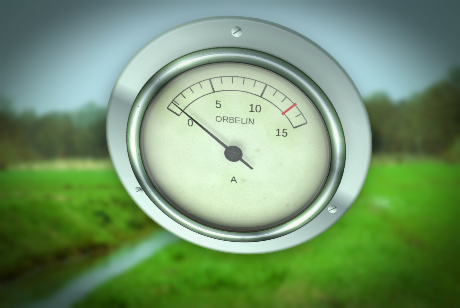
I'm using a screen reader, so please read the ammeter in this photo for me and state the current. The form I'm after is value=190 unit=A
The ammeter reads value=1 unit=A
